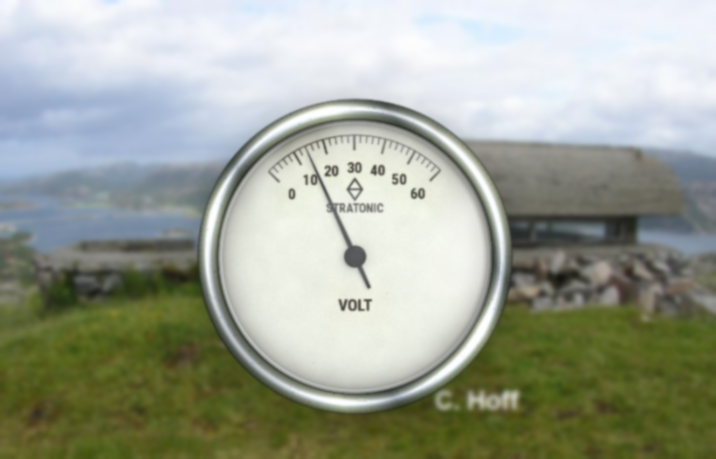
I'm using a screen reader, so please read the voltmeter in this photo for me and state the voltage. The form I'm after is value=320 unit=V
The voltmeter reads value=14 unit=V
